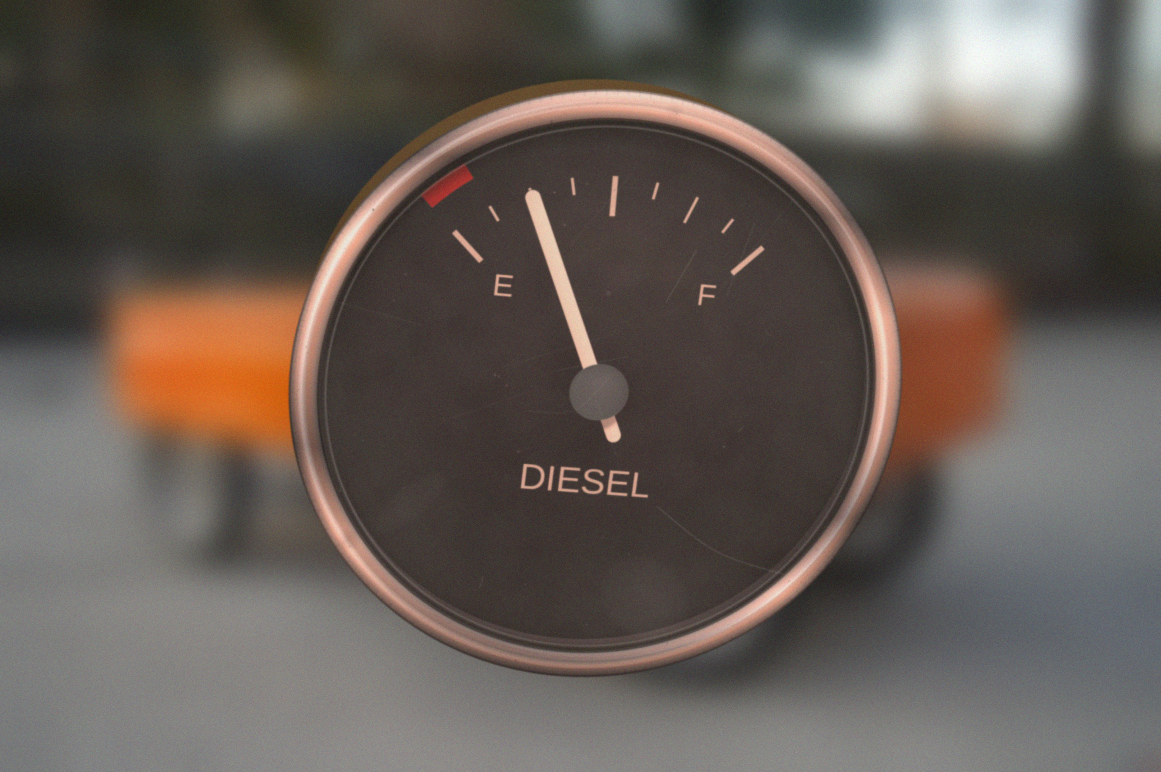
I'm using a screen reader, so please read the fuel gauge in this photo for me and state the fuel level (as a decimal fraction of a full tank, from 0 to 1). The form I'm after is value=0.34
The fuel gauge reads value=0.25
